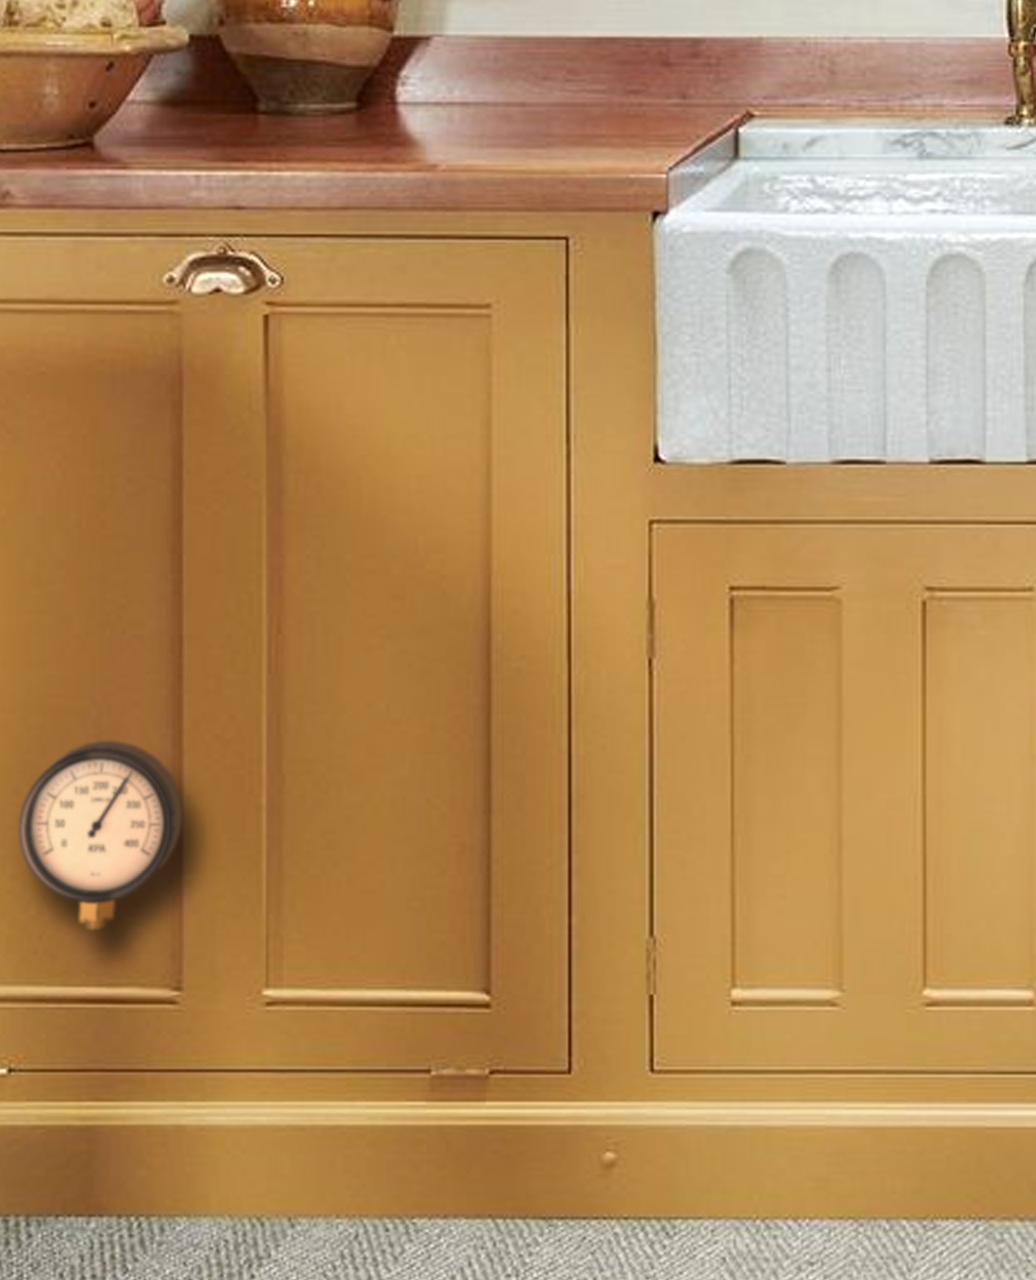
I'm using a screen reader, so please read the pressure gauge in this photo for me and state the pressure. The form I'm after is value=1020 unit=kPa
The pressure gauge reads value=250 unit=kPa
